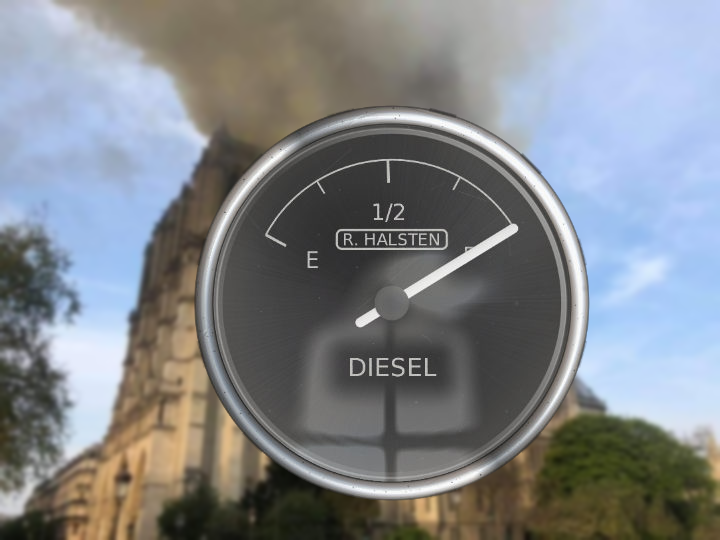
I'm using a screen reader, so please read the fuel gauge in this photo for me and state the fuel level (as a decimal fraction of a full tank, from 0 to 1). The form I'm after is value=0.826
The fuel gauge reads value=1
